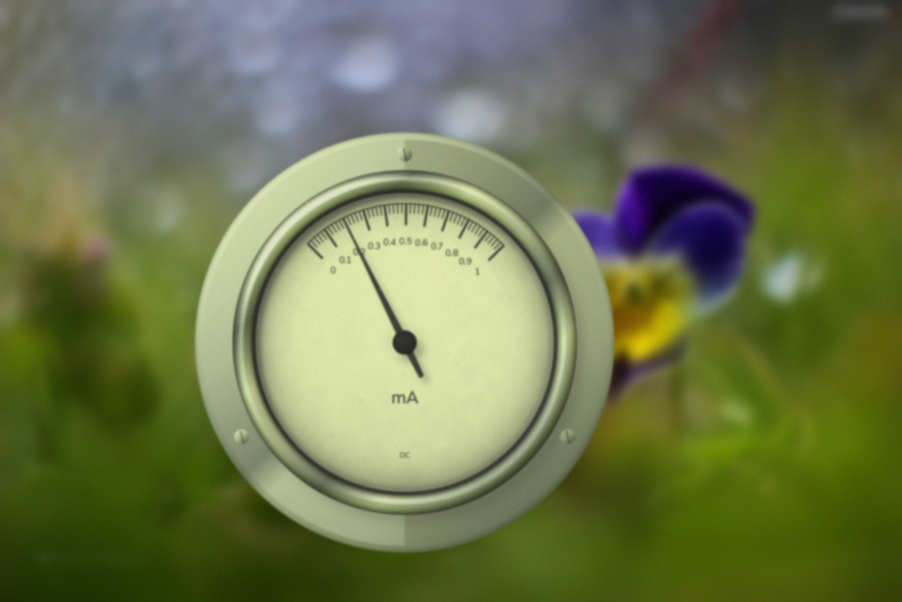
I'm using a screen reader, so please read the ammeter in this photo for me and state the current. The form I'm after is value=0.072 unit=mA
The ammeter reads value=0.2 unit=mA
